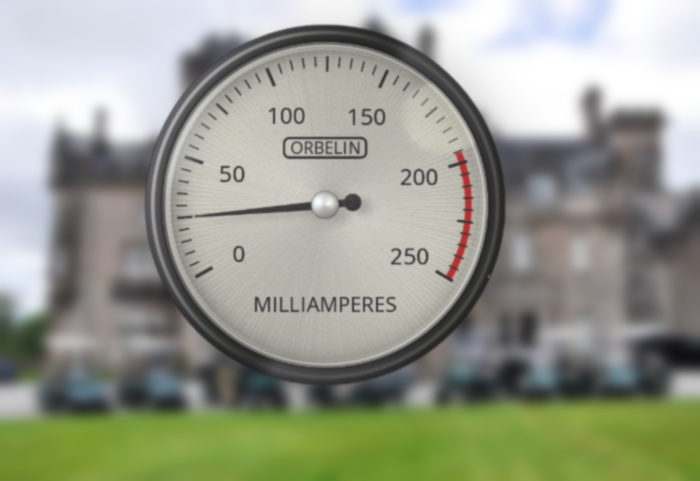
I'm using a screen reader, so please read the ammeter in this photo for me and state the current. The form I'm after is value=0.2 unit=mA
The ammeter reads value=25 unit=mA
